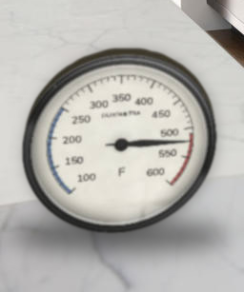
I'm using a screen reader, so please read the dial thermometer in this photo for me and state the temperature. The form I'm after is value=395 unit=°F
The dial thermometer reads value=520 unit=°F
